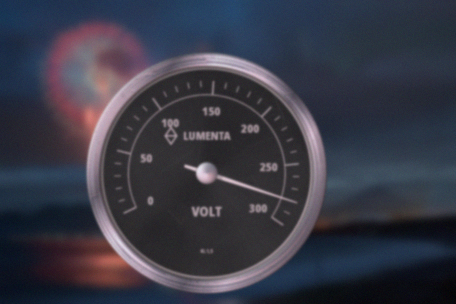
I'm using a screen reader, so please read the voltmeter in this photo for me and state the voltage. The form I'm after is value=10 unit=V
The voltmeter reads value=280 unit=V
